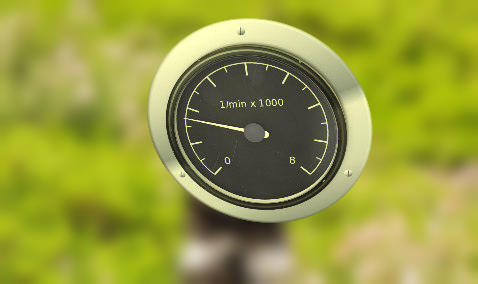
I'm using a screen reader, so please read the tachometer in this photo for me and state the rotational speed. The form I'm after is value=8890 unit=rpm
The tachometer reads value=1750 unit=rpm
